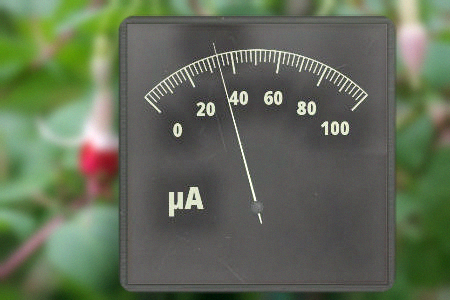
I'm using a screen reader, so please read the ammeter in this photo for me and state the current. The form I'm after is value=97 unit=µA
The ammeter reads value=34 unit=µA
